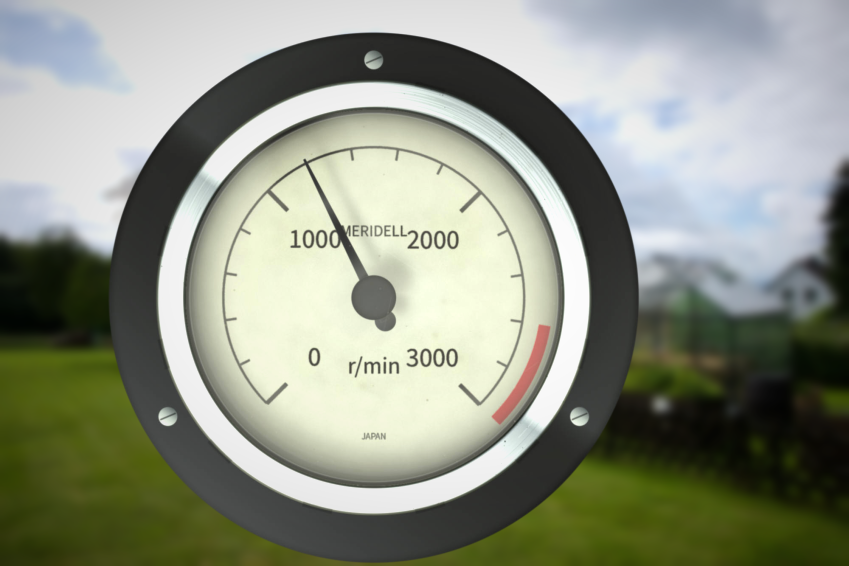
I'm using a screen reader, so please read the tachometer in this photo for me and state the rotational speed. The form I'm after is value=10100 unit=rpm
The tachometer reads value=1200 unit=rpm
